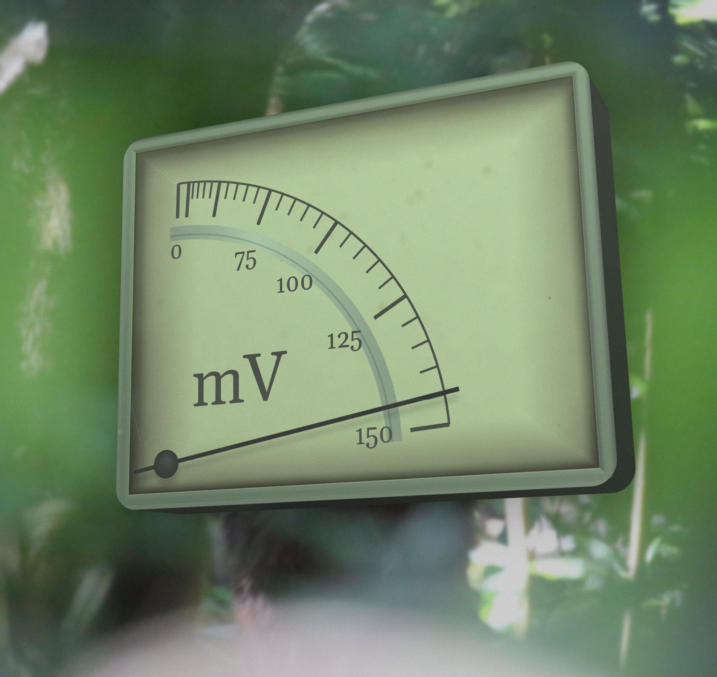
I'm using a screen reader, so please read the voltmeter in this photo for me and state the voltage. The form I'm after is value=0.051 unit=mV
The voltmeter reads value=145 unit=mV
